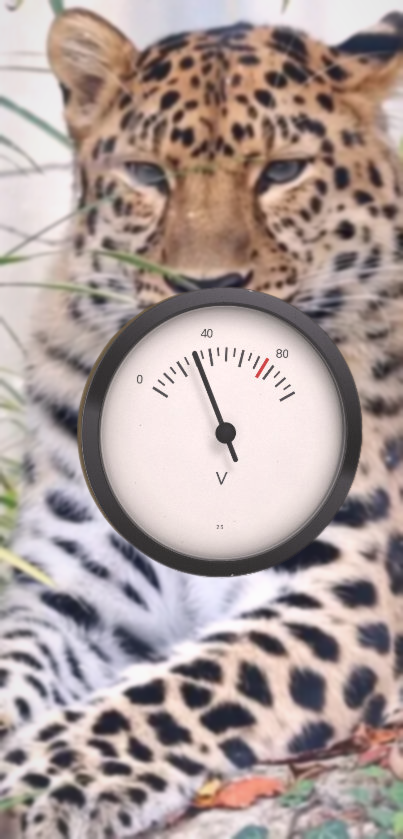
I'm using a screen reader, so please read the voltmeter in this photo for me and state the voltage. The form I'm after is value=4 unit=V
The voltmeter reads value=30 unit=V
